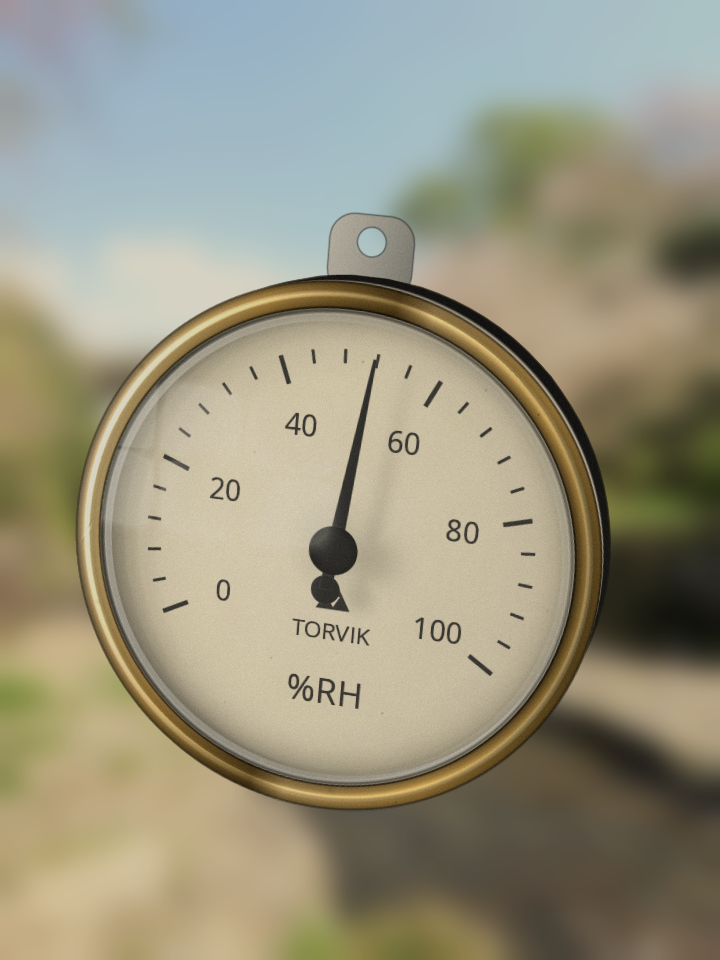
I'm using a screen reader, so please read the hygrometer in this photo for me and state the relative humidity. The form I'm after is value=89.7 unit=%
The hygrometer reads value=52 unit=%
